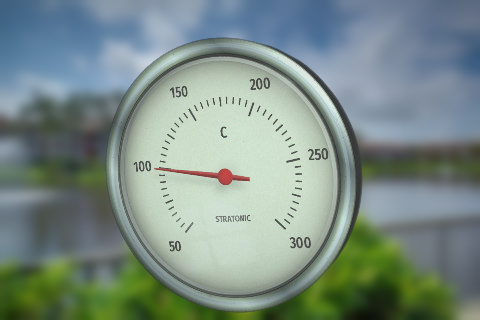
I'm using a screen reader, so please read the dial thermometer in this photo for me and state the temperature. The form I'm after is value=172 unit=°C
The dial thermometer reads value=100 unit=°C
